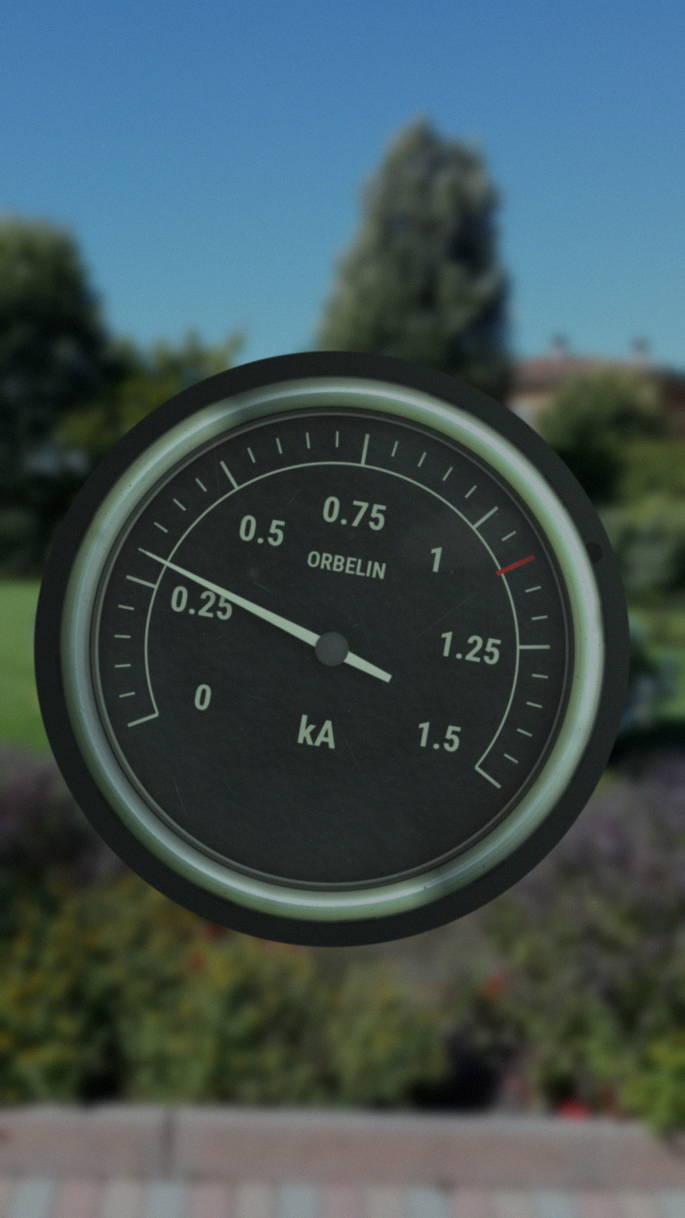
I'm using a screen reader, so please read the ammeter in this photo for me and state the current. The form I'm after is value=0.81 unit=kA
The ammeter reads value=0.3 unit=kA
